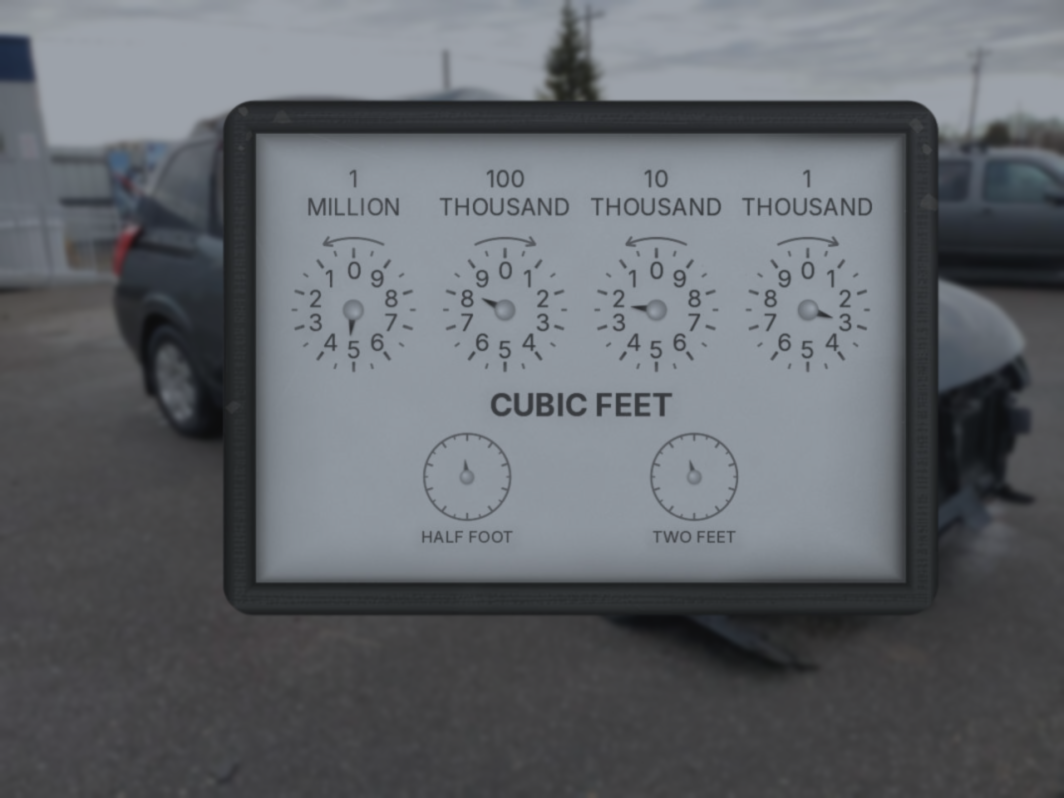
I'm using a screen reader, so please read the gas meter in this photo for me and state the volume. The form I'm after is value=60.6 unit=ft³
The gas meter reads value=482300 unit=ft³
